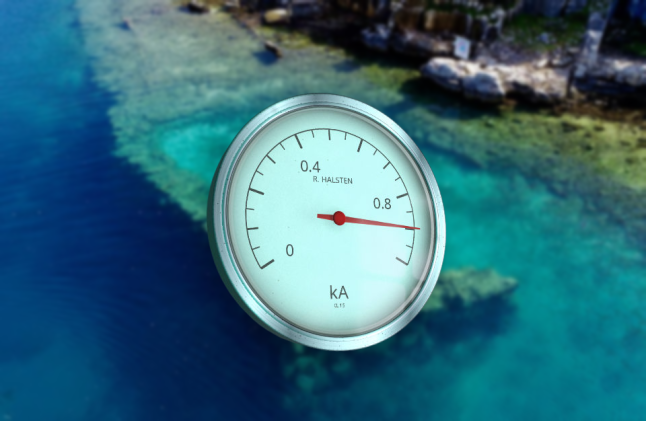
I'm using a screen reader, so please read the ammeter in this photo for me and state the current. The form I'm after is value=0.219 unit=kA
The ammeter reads value=0.9 unit=kA
